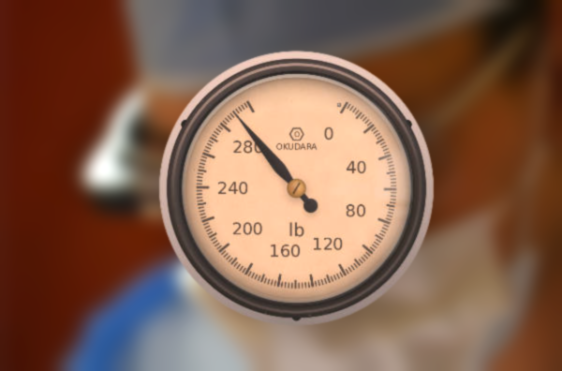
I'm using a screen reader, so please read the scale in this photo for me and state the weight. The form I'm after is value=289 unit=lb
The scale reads value=290 unit=lb
